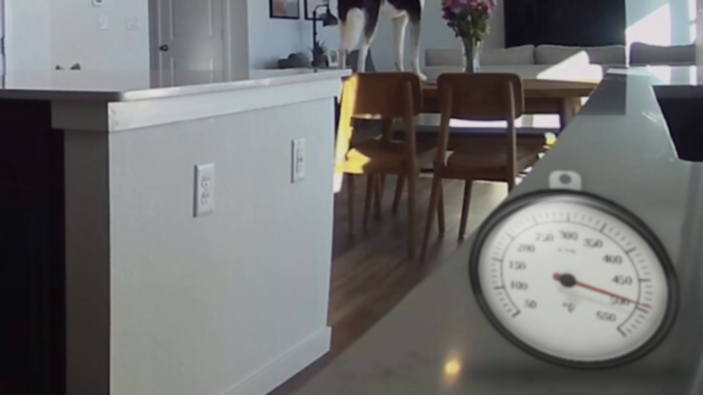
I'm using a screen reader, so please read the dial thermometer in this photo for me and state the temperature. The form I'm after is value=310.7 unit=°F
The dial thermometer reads value=490 unit=°F
